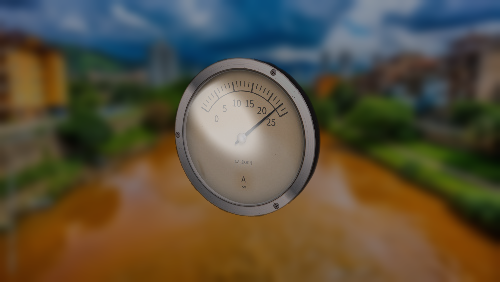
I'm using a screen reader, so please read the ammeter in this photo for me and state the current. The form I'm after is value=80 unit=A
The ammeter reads value=23 unit=A
